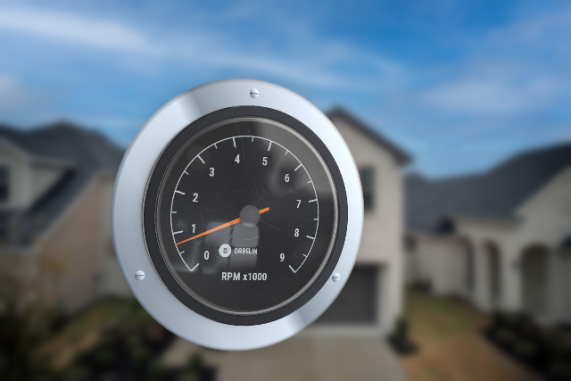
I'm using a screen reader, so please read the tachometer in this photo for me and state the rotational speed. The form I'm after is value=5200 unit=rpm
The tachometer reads value=750 unit=rpm
